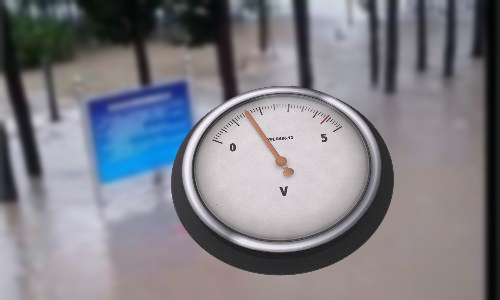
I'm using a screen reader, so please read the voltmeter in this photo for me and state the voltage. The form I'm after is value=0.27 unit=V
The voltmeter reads value=1.5 unit=V
